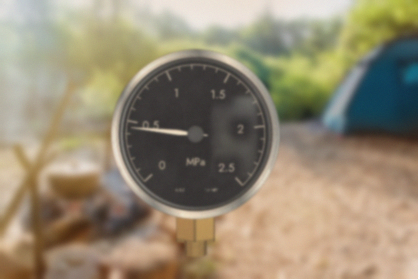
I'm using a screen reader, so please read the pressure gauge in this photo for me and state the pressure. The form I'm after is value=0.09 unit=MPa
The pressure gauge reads value=0.45 unit=MPa
